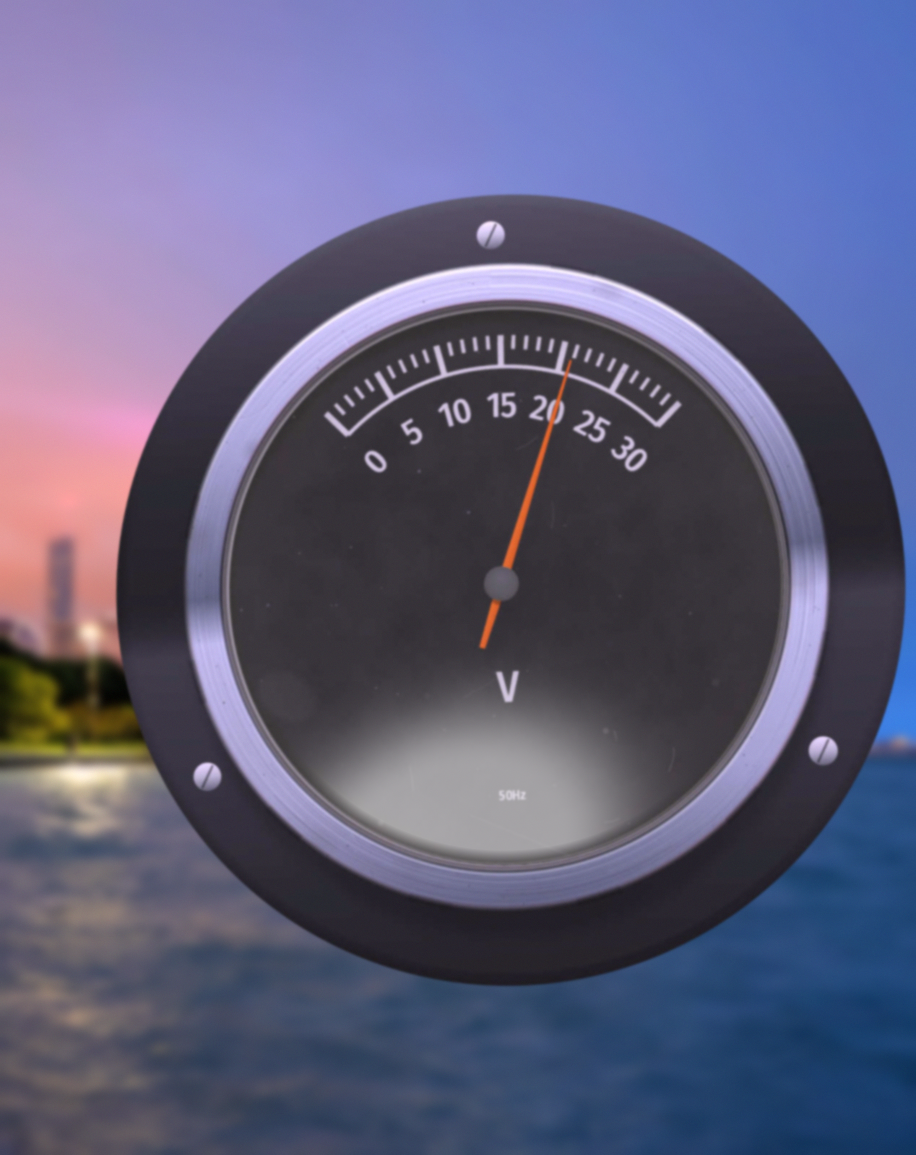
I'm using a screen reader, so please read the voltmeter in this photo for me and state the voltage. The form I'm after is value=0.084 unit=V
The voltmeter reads value=21 unit=V
